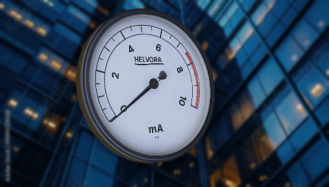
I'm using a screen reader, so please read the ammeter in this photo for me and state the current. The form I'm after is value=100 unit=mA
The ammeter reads value=0 unit=mA
